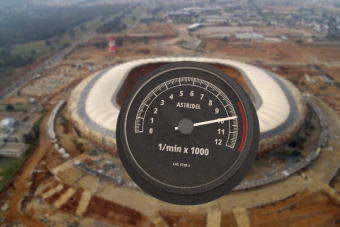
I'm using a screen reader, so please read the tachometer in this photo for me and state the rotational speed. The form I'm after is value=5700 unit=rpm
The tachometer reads value=10000 unit=rpm
